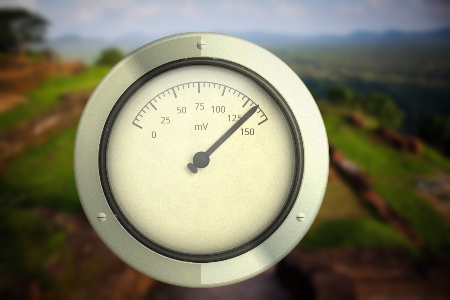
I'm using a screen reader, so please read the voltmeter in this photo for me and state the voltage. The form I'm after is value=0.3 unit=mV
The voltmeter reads value=135 unit=mV
